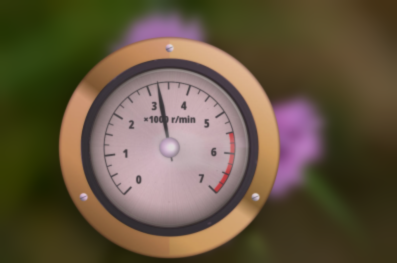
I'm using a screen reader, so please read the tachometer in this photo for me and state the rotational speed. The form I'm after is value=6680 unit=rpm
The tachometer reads value=3250 unit=rpm
